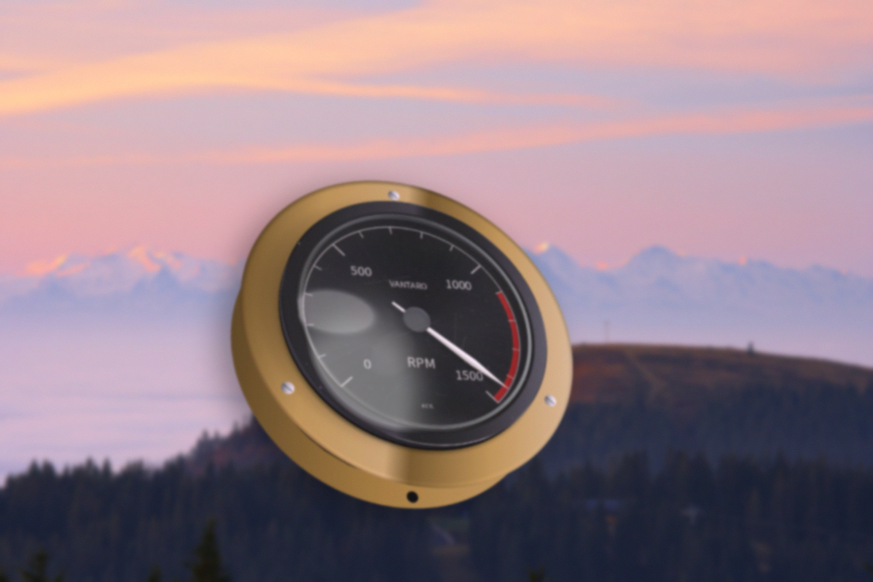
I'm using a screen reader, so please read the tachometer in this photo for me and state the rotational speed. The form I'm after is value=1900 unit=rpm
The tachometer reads value=1450 unit=rpm
